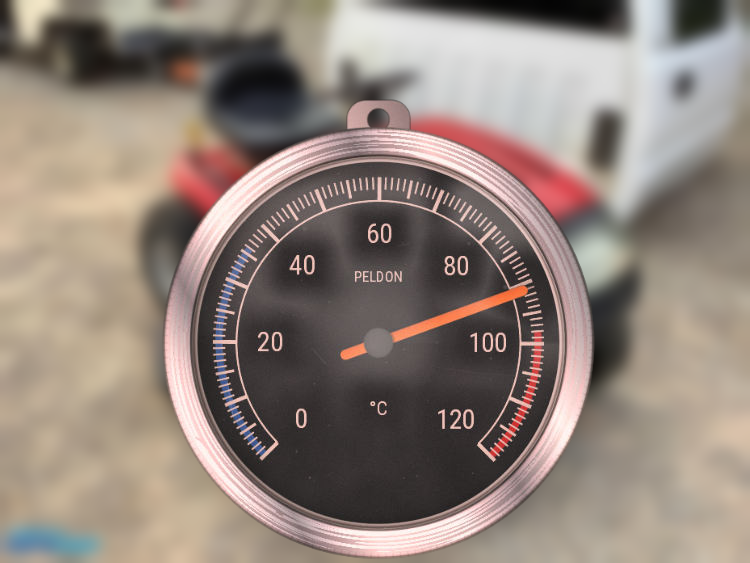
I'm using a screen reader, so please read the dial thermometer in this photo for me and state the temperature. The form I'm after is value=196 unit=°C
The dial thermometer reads value=91 unit=°C
